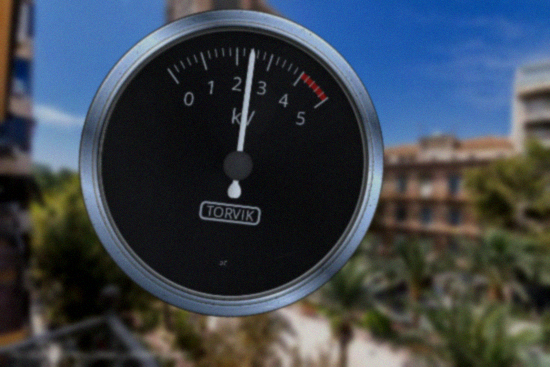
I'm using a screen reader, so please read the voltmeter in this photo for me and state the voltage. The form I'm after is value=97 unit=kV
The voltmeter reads value=2.4 unit=kV
